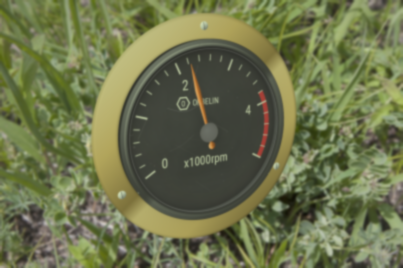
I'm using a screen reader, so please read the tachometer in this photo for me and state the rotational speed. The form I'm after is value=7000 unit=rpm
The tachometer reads value=2200 unit=rpm
